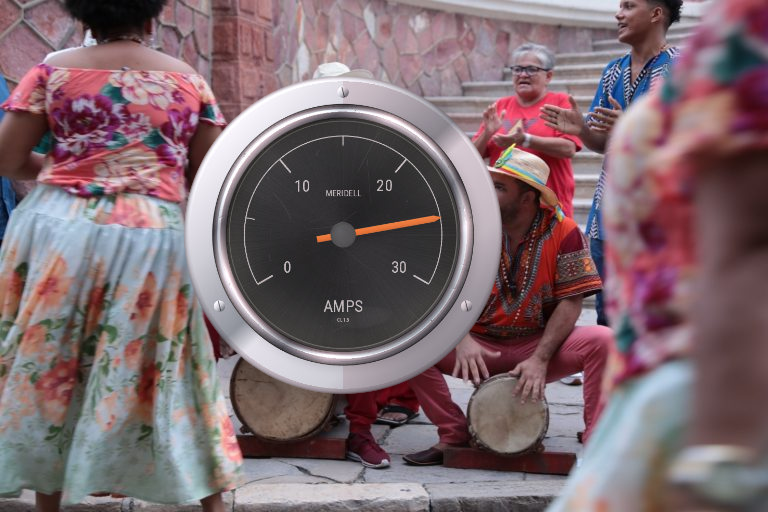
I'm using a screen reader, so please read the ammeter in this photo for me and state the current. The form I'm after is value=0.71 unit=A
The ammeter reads value=25 unit=A
